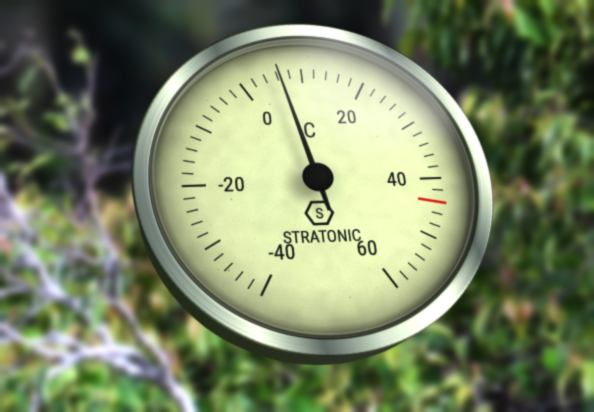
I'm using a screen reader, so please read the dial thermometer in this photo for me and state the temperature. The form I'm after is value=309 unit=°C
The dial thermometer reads value=6 unit=°C
